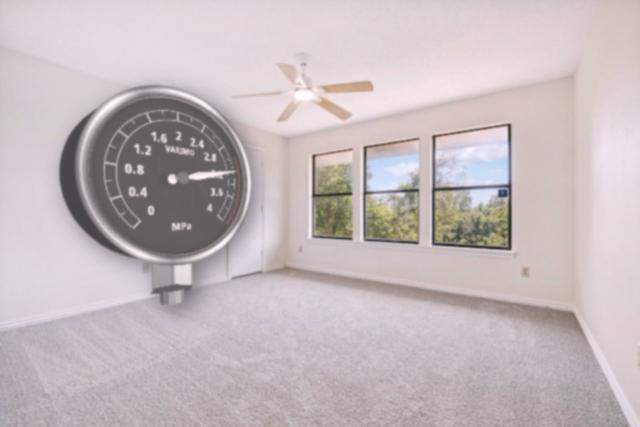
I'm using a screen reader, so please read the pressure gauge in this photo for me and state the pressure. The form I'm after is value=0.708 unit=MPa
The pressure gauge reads value=3.2 unit=MPa
